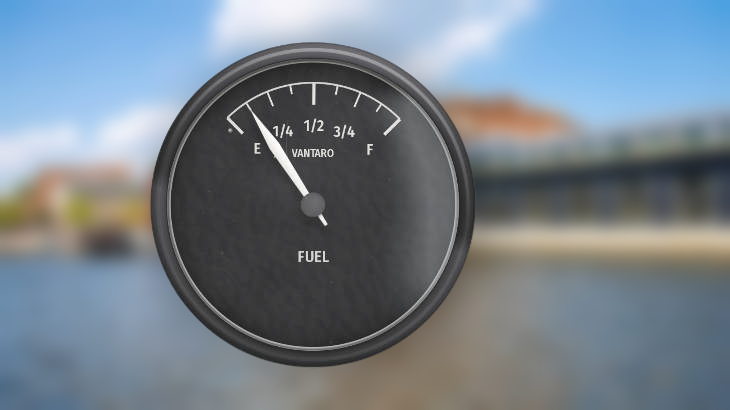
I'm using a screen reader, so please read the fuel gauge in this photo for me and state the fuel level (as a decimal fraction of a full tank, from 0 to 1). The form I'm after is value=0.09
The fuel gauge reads value=0.125
